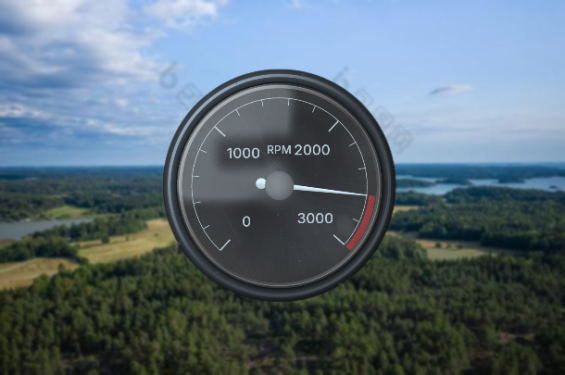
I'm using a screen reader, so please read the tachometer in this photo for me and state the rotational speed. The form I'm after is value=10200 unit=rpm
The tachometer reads value=2600 unit=rpm
